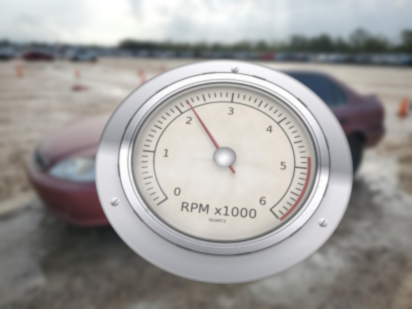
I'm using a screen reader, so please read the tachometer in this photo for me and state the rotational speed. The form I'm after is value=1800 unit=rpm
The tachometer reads value=2200 unit=rpm
